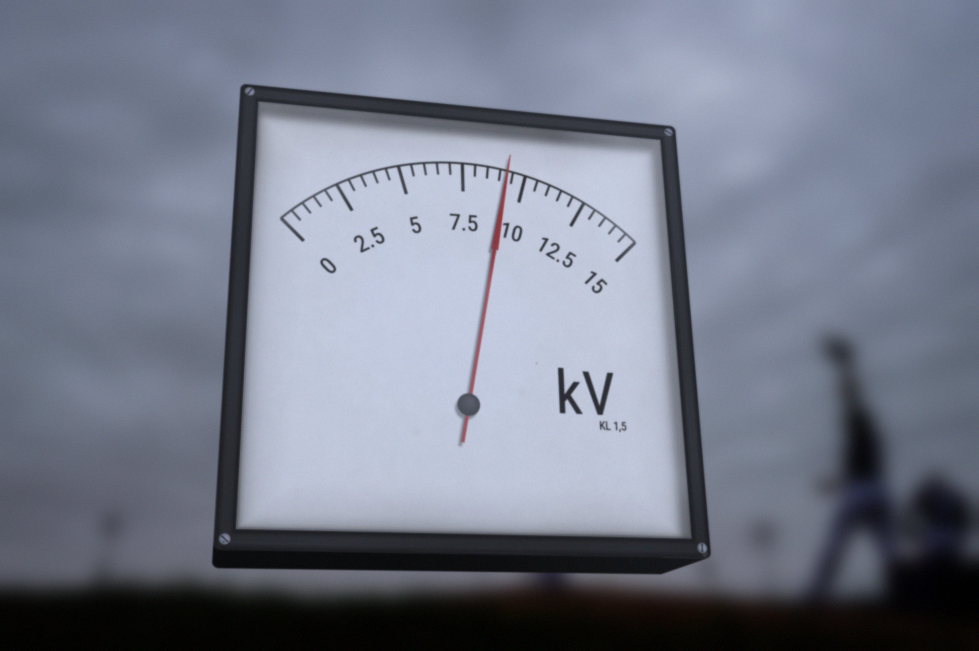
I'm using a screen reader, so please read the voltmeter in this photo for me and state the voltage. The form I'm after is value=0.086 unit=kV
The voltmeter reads value=9.25 unit=kV
